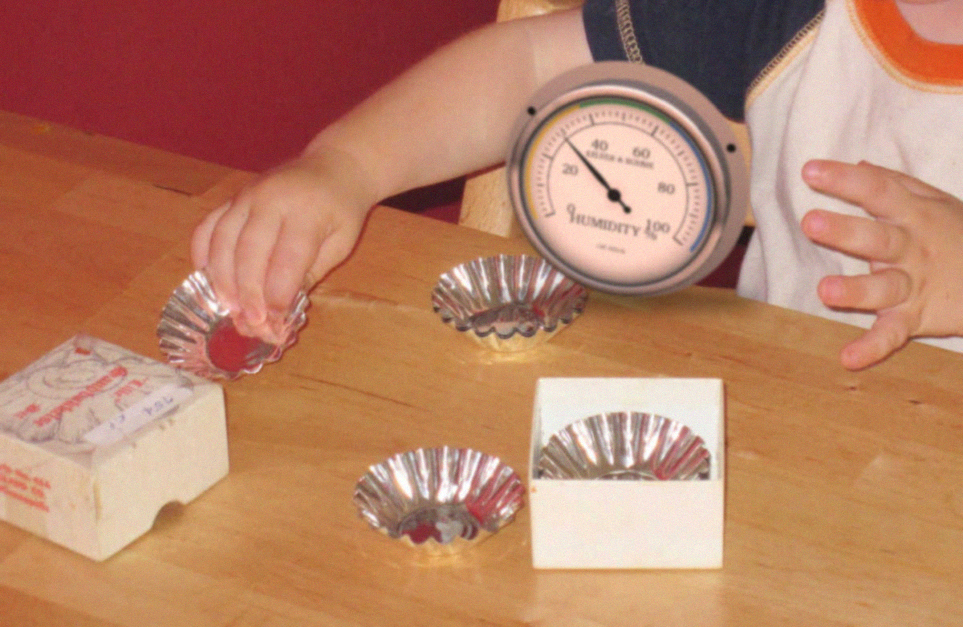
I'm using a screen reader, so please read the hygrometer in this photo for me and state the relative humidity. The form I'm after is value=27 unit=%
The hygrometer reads value=30 unit=%
